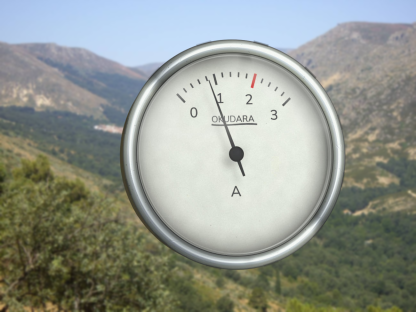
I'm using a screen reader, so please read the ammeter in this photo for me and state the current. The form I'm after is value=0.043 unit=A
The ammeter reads value=0.8 unit=A
